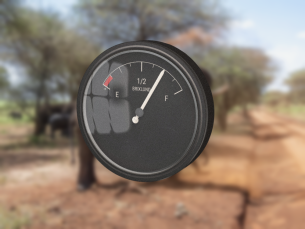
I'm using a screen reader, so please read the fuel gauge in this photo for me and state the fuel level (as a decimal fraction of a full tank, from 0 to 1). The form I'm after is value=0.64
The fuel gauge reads value=0.75
